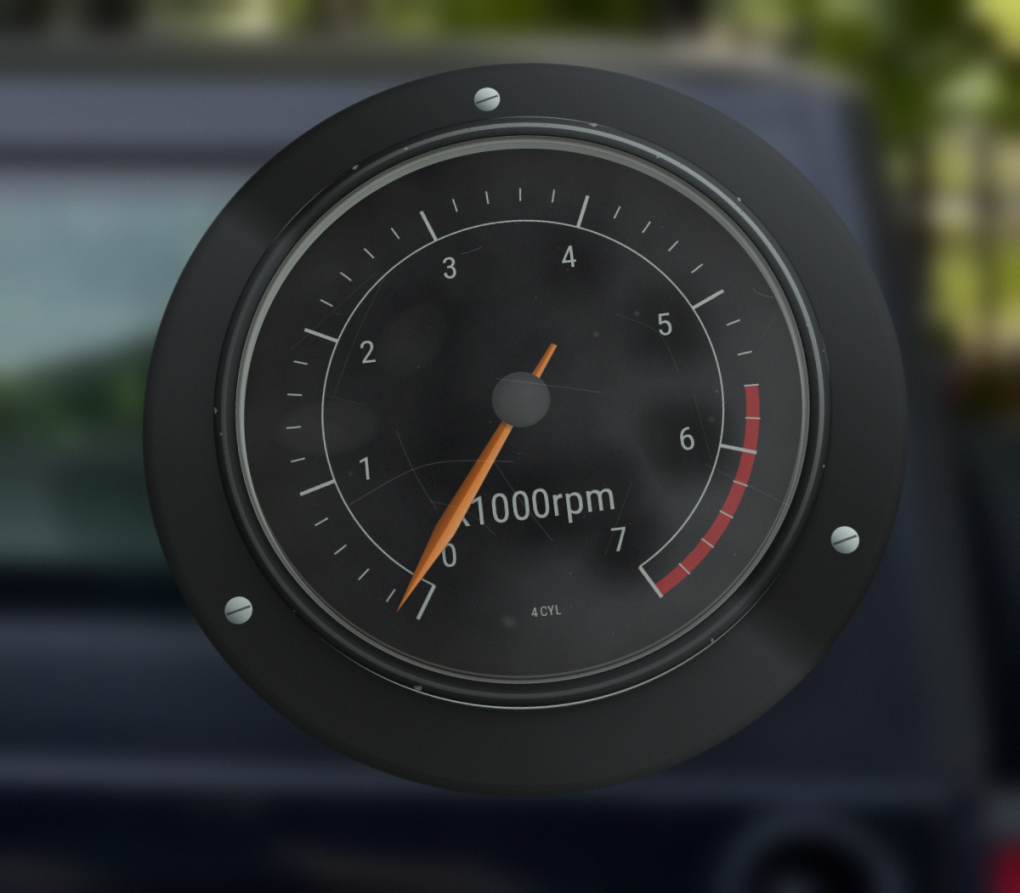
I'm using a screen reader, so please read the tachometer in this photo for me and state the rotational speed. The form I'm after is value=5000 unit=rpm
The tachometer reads value=100 unit=rpm
